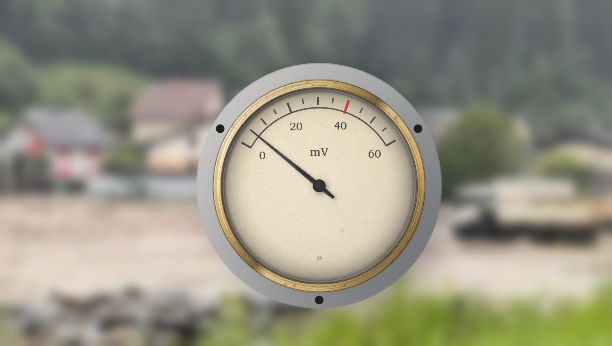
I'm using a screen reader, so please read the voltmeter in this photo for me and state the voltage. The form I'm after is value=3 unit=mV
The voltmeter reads value=5 unit=mV
